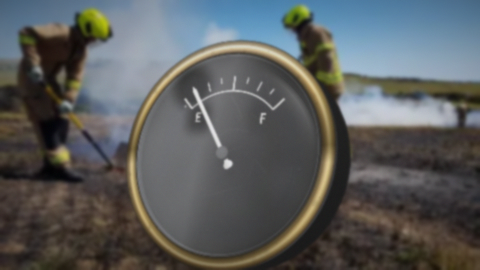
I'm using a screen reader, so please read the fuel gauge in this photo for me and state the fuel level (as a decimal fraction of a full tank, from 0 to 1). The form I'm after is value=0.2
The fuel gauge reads value=0.125
